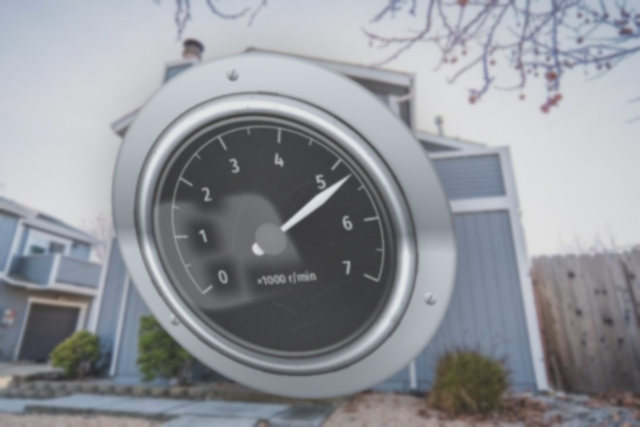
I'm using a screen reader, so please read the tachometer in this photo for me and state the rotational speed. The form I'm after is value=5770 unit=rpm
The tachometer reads value=5250 unit=rpm
